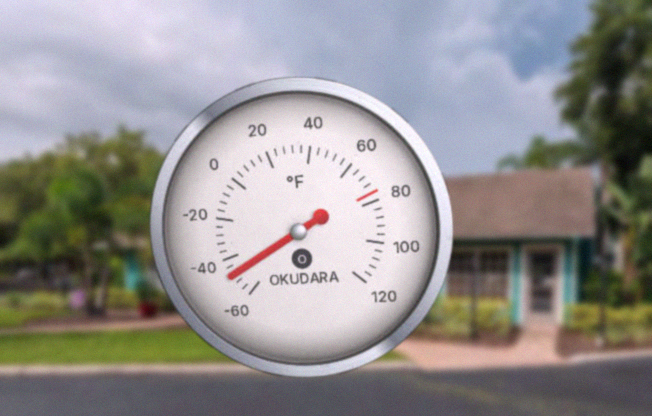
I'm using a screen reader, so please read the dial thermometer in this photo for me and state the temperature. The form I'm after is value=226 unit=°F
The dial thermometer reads value=-48 unit=°F
